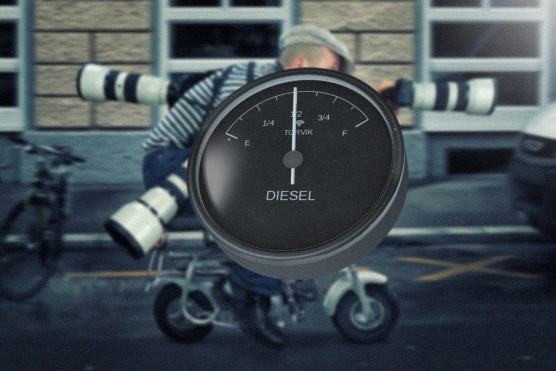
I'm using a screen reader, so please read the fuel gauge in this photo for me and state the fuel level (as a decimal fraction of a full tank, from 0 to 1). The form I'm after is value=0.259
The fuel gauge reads value=0.5
